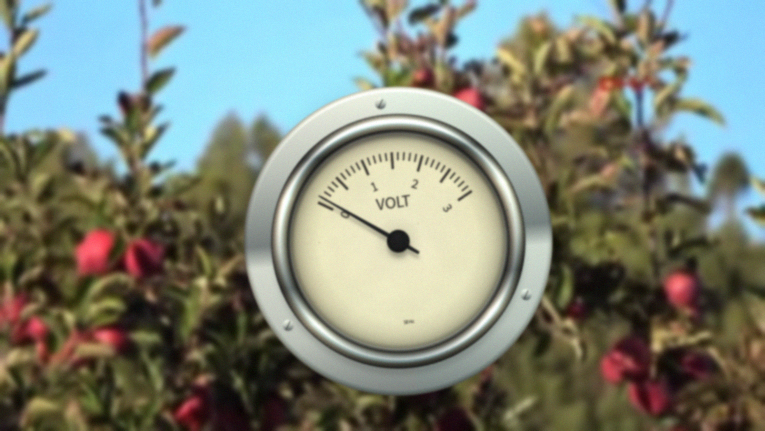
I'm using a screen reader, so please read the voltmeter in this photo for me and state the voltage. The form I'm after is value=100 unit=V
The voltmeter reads value=0.1 unit=V
